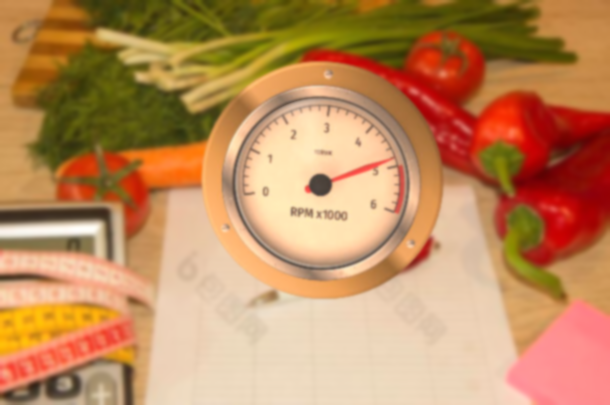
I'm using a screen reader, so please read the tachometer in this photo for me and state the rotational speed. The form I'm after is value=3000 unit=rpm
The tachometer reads value=4800 unit=rpm
